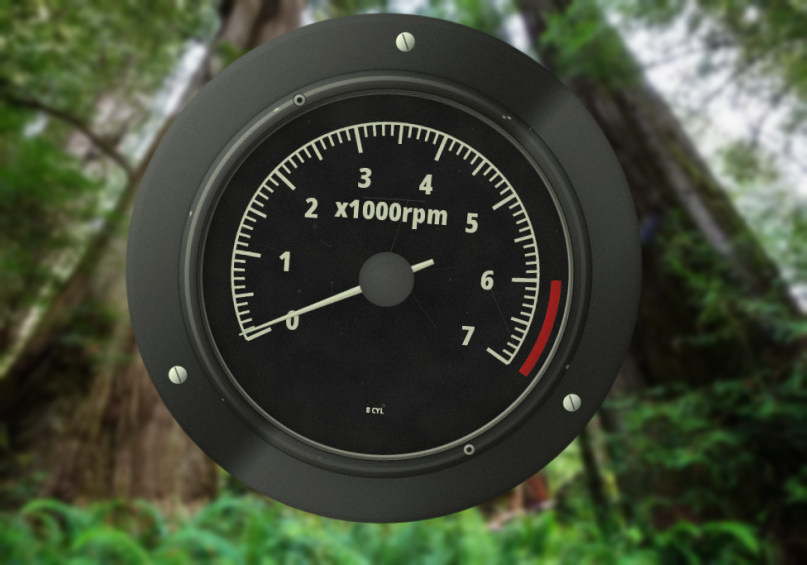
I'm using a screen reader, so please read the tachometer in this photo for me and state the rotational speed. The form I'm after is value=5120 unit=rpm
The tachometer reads value=100 unit=rpm
